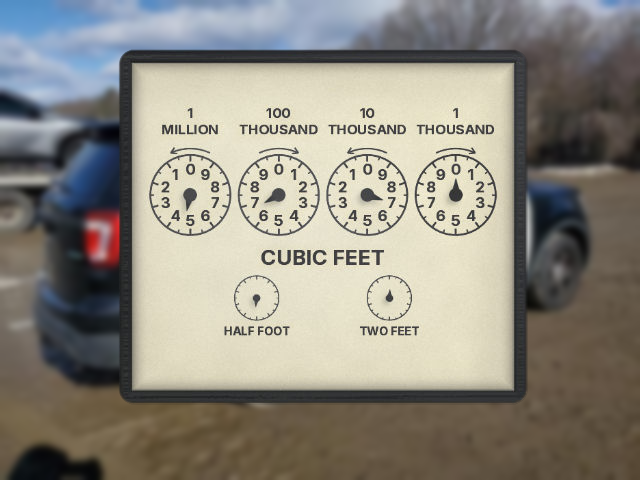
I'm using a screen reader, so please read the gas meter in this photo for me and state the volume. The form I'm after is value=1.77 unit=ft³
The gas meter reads value=467000 unit=ft³
